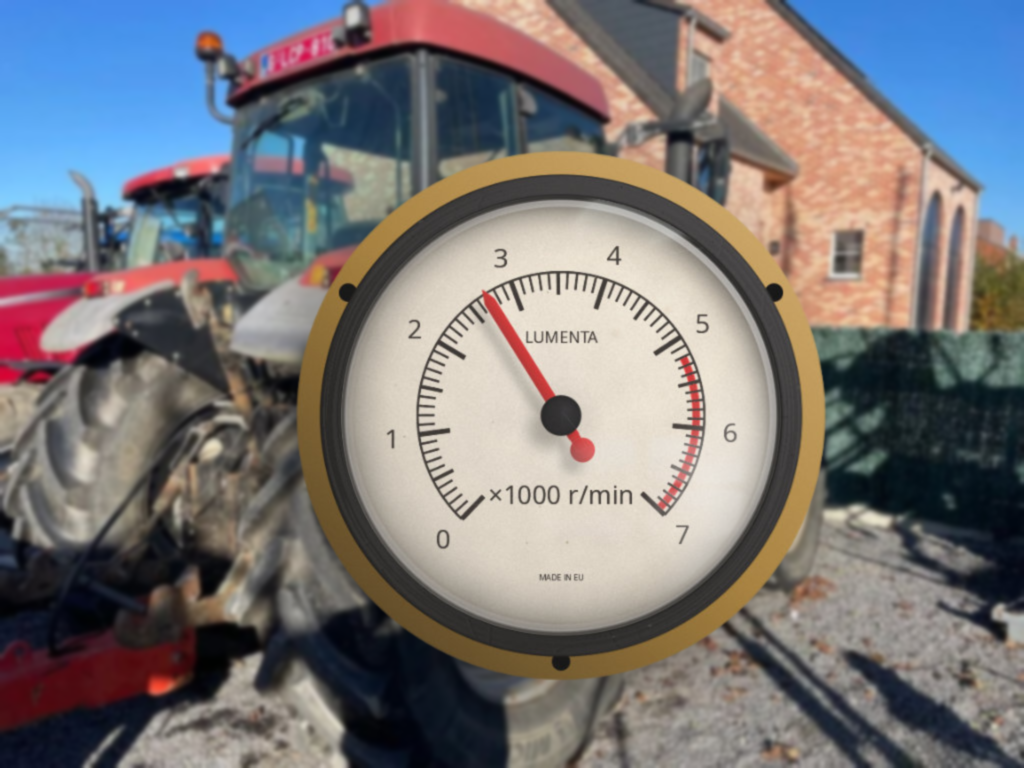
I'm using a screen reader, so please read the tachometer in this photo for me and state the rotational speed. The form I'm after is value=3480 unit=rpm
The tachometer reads value=2700 unit=rpm
